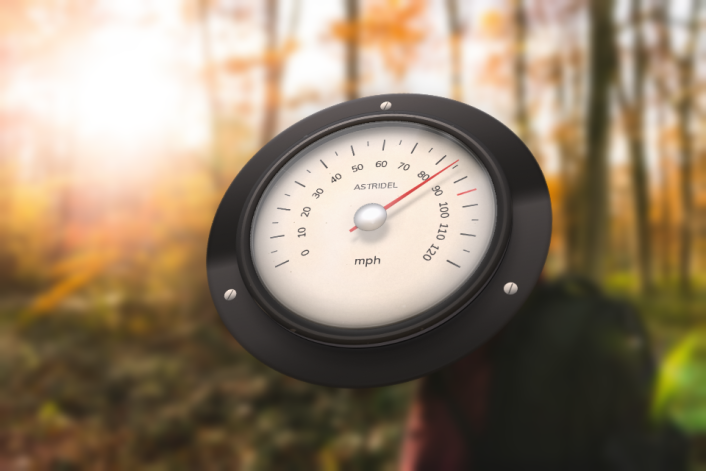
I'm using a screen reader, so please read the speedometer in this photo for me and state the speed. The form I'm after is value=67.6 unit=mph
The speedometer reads value=85 unit=mph
